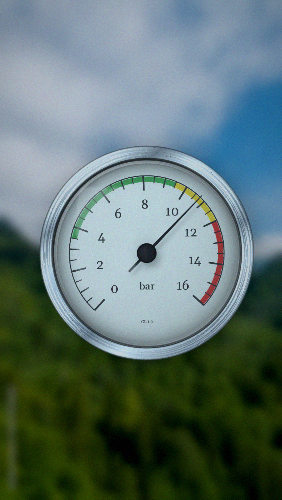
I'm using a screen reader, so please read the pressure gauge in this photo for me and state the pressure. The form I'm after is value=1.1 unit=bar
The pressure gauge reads value=10.75 unit=bar
